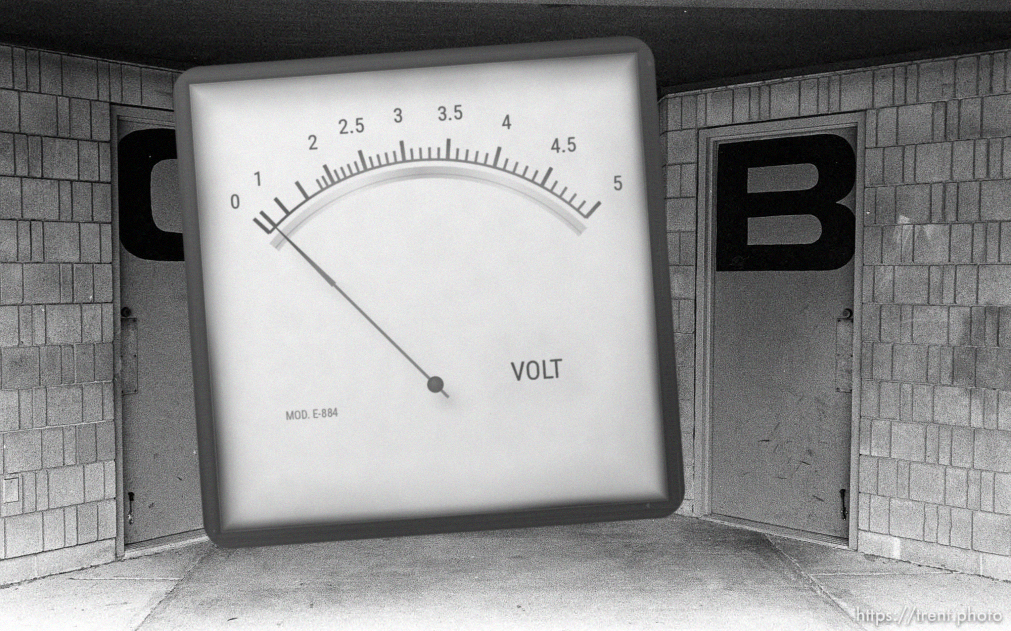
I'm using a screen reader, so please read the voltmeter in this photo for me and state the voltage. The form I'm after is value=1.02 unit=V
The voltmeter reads value=0.5 unit=V
